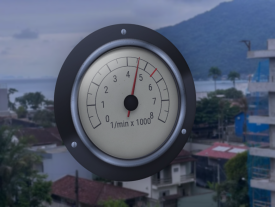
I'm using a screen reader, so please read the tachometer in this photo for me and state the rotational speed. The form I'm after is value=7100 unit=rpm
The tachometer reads value=4500 unit=rpm
